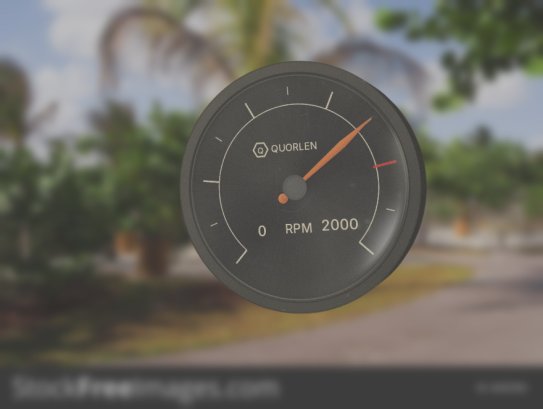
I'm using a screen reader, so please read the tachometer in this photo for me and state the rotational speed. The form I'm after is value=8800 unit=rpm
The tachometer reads value=1400 unit=rpm
